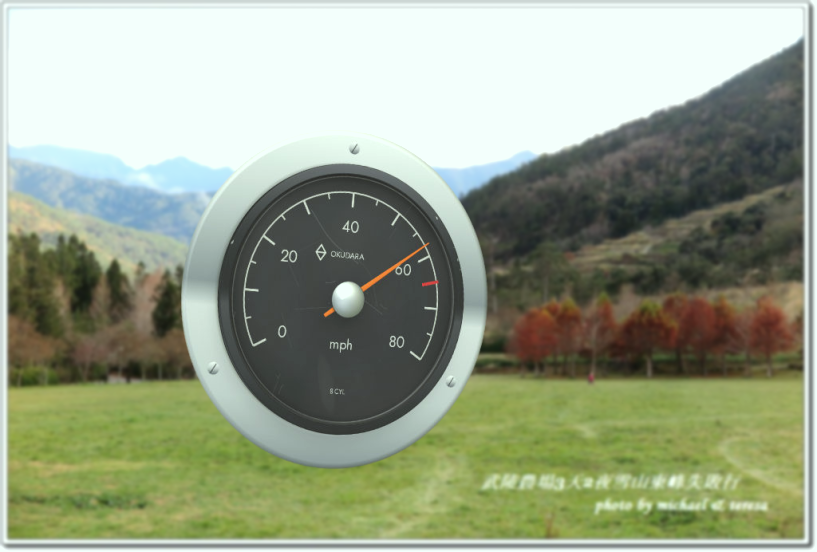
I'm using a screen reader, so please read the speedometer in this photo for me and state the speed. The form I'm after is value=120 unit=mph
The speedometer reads value=57.5 unit=mph
